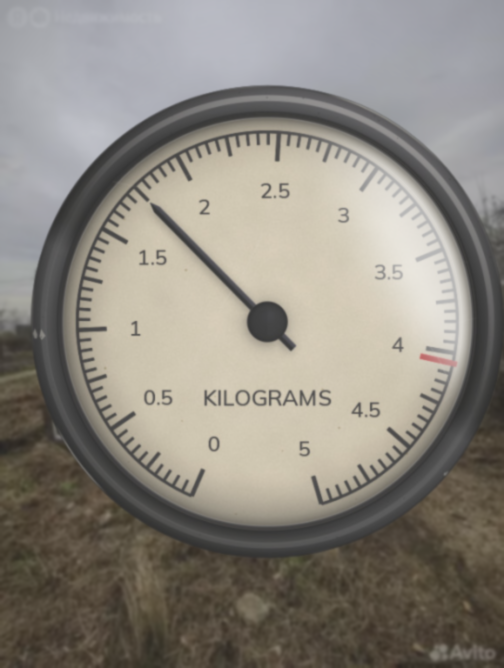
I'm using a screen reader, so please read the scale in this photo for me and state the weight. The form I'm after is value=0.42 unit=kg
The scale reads value=1.75 unit=kg
